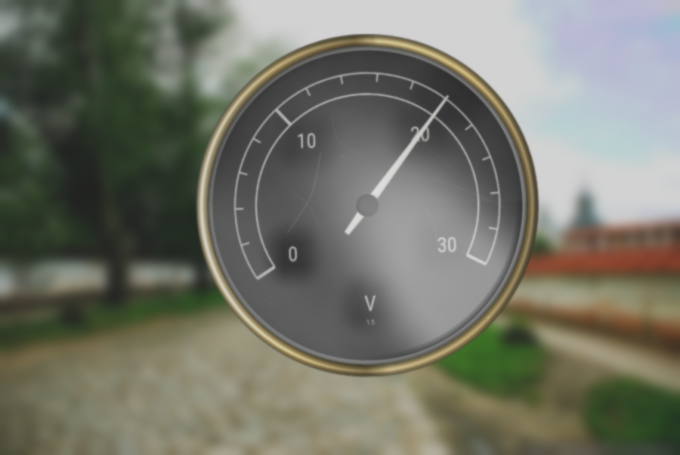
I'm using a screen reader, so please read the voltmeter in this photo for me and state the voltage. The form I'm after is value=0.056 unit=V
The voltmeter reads value=20 unit=V
